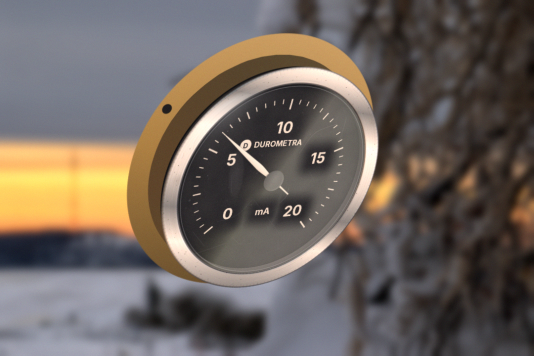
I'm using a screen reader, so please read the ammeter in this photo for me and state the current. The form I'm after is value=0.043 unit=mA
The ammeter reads value=6 unit=mA
